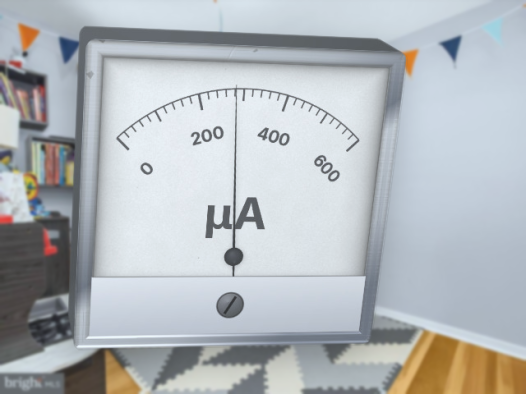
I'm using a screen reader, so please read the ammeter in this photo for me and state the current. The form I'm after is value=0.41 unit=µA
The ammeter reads value=280 unit=µA
